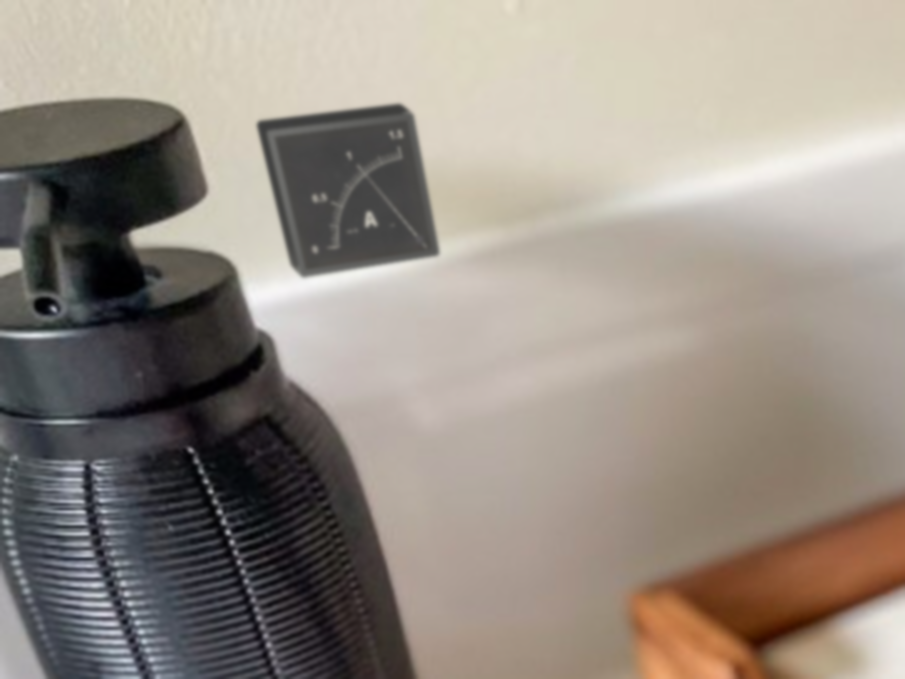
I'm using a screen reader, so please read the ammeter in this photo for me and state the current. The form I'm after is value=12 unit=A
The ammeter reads value=1 unit=A
